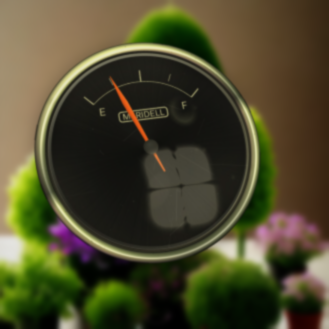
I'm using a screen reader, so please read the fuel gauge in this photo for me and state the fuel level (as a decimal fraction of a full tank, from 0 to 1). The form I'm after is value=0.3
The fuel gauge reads value=0.25
